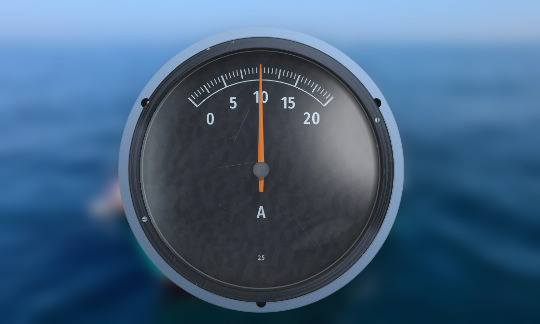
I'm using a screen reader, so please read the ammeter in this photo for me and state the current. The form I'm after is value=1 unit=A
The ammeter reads value=10 unit=A
